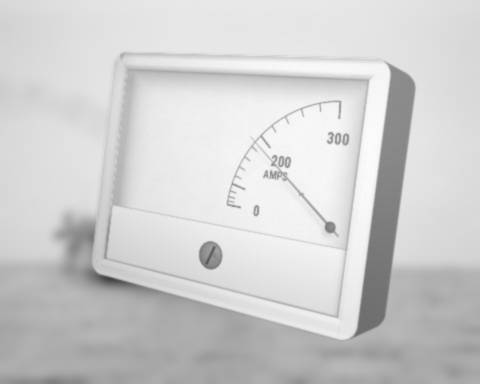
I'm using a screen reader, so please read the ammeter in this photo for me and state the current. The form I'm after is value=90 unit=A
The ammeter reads value=190 unit=A
